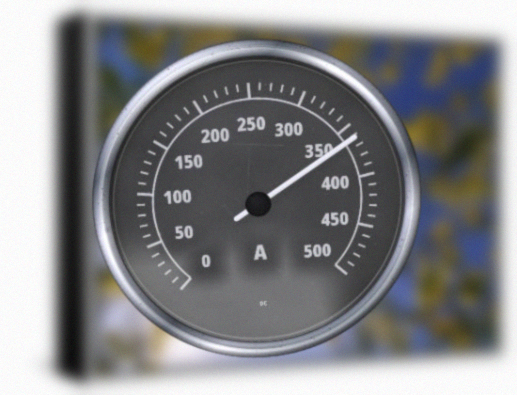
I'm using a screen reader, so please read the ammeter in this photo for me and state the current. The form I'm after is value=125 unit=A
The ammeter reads value=360 unit=A
